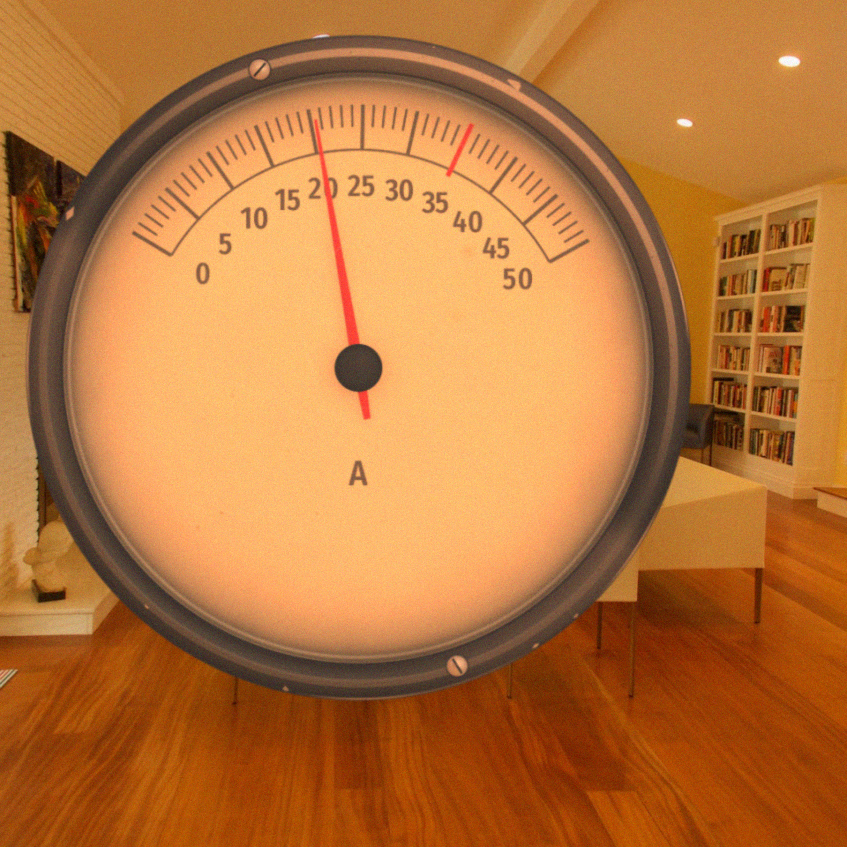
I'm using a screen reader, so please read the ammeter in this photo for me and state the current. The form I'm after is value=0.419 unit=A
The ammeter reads value=20.5 unit=A
